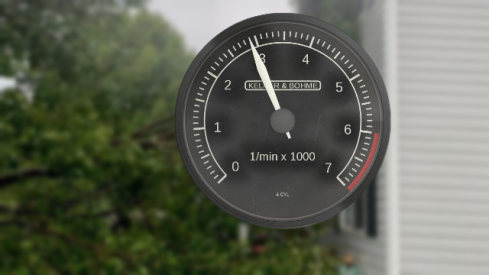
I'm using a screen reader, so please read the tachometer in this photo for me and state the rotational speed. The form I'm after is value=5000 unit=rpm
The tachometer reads value=2900 unit=rpm
